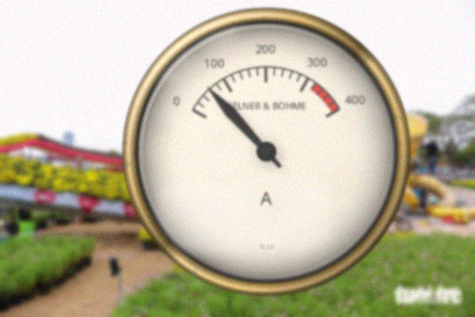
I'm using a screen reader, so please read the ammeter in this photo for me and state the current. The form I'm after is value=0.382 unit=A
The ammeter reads value=60 unit=A
